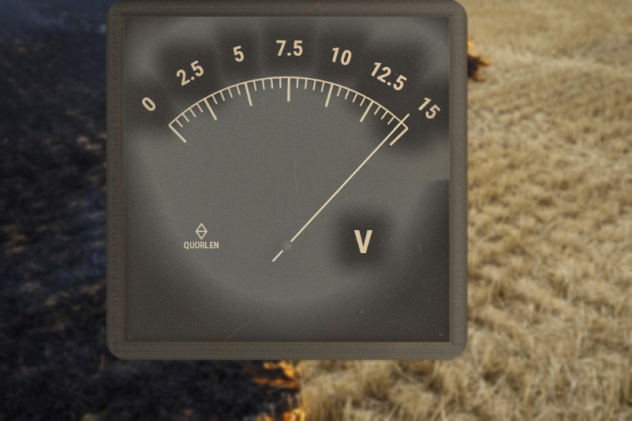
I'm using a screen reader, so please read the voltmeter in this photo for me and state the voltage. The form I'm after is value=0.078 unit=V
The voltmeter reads value=14.5 unit=V
